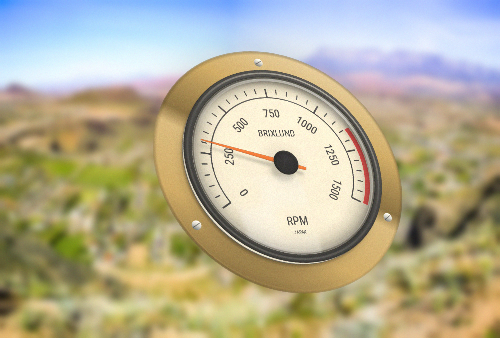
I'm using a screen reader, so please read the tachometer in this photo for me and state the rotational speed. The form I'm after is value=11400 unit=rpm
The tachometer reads value=300 unit=rpm
